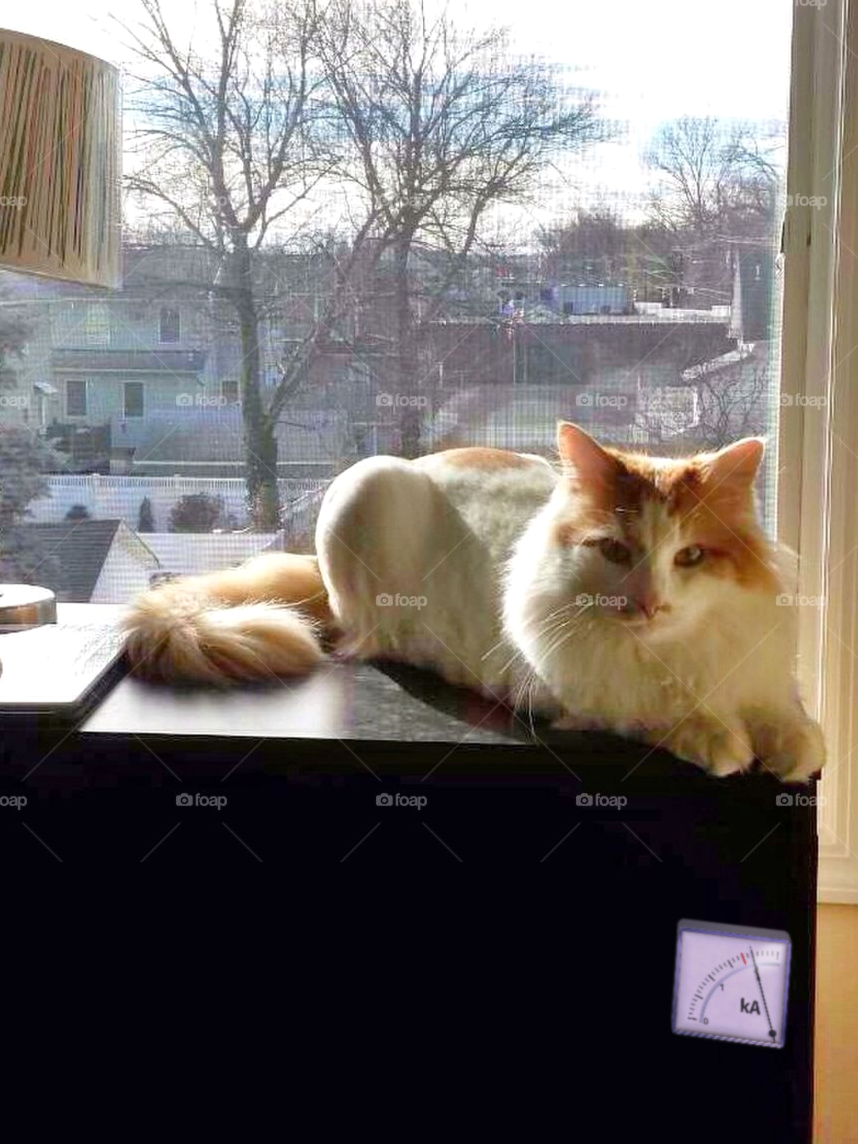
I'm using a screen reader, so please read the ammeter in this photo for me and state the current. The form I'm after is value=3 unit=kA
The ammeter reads value=2 unit=kA
